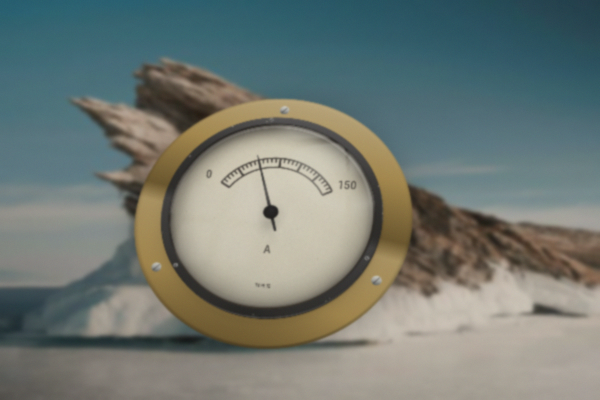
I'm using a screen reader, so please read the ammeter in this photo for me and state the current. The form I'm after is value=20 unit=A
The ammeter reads value=50 unit=A
